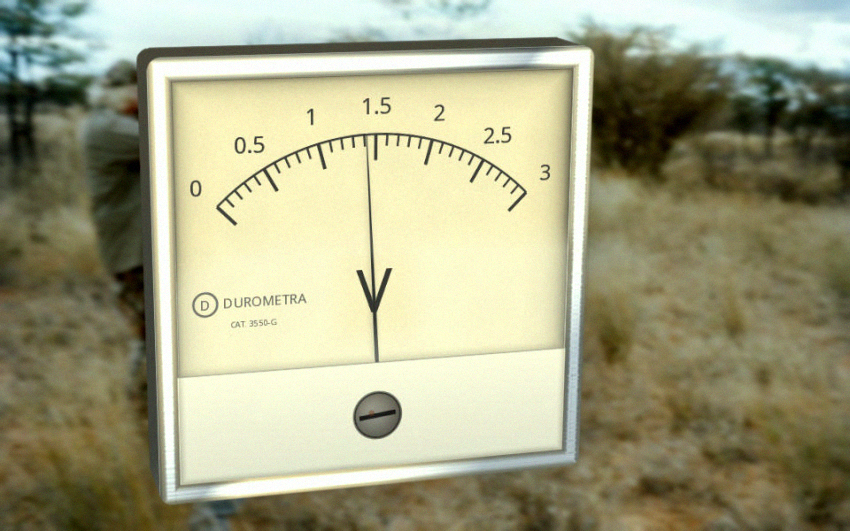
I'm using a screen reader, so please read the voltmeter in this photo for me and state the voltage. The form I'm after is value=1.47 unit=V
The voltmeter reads value=1.4 unit=V
